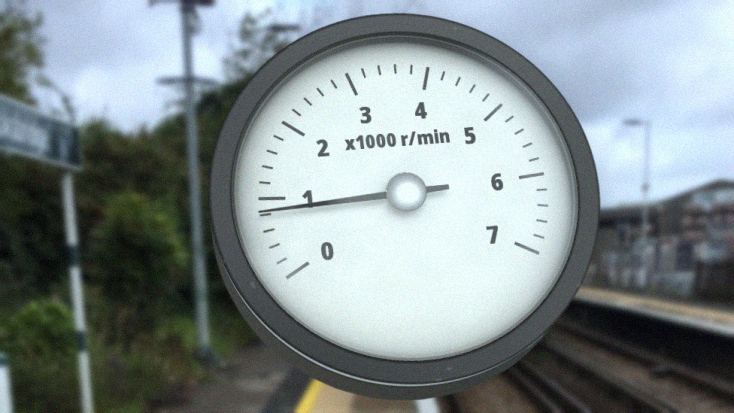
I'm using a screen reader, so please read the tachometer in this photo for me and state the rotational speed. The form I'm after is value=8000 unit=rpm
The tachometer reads value=800 unit=rpm
